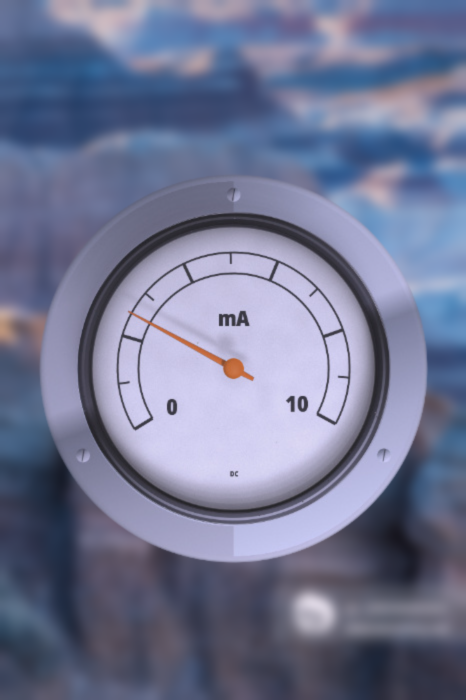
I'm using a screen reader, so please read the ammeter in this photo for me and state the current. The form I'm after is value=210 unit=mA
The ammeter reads value=2.5 unit=mA
